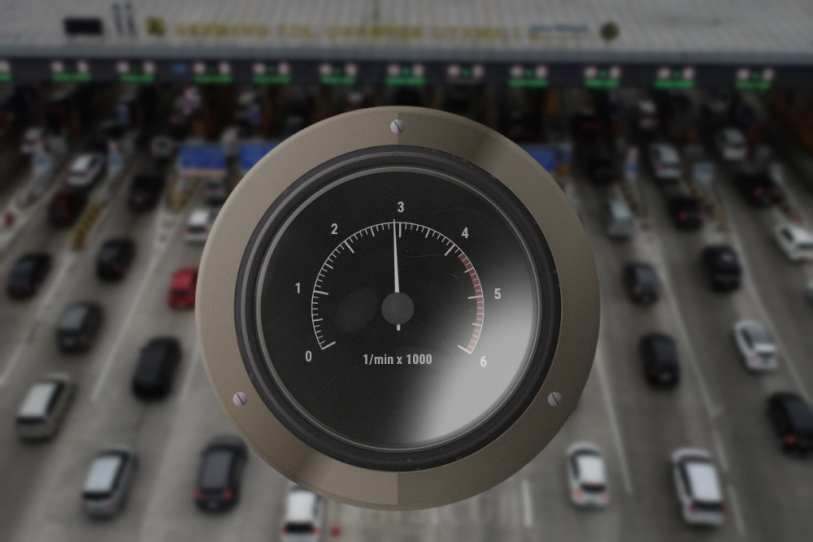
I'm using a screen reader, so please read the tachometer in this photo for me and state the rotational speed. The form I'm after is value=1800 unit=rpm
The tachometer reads value=2900 unit=rpm
